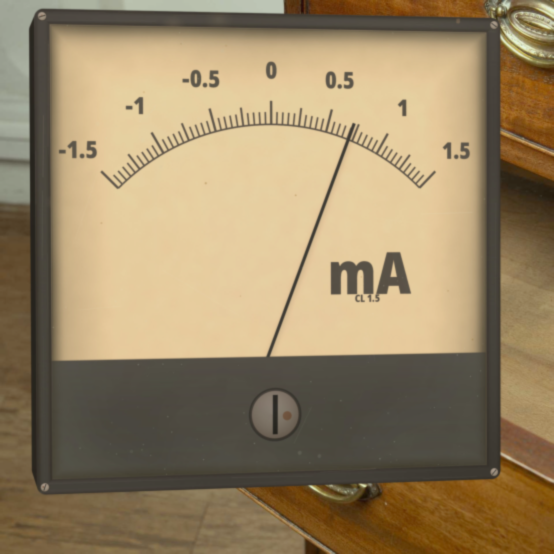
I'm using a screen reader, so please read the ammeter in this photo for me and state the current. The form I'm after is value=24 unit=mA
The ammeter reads value=0.7 unit=mA
